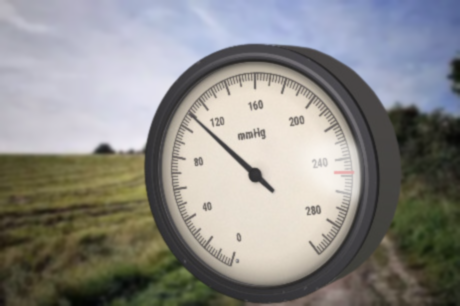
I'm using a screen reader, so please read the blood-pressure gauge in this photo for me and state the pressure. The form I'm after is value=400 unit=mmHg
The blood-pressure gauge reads value=110 unit=mmHg
